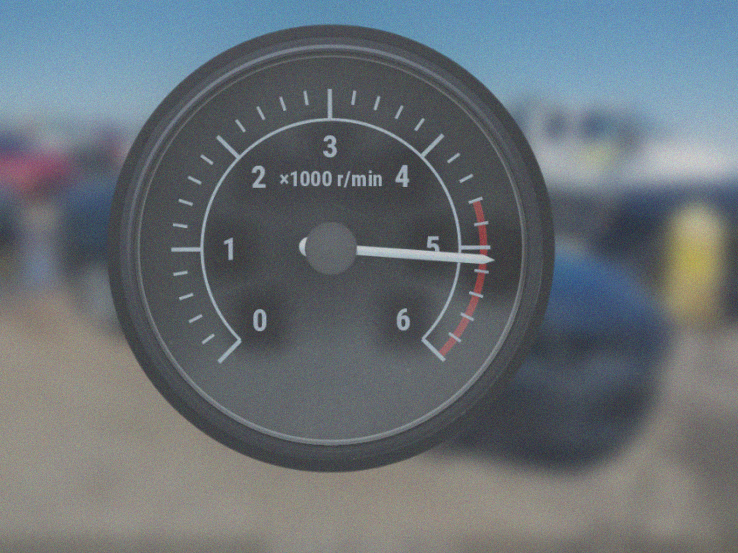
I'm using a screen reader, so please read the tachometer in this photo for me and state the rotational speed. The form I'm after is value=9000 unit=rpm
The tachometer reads value=5100 unit=rpm
